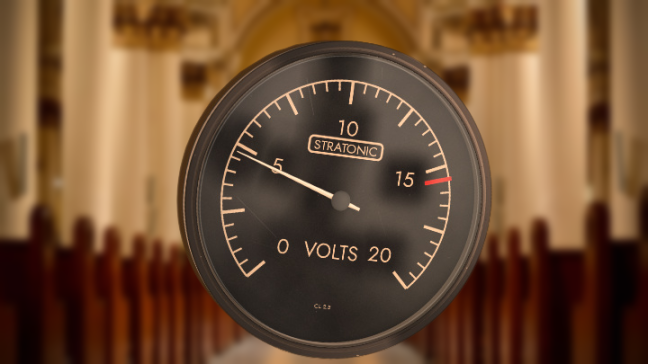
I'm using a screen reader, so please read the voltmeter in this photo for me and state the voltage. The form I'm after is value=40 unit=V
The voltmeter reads value=4.75 unit=V
